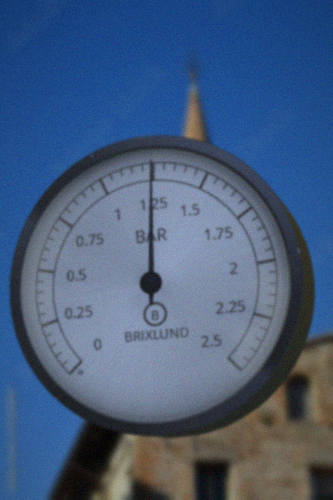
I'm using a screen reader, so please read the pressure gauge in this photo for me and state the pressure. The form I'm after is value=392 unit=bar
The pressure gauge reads value=1.25 unit=bar
